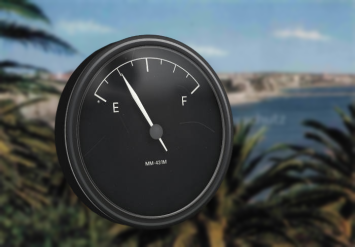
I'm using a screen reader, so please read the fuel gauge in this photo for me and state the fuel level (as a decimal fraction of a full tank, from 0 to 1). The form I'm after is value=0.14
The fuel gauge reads value=0.25
